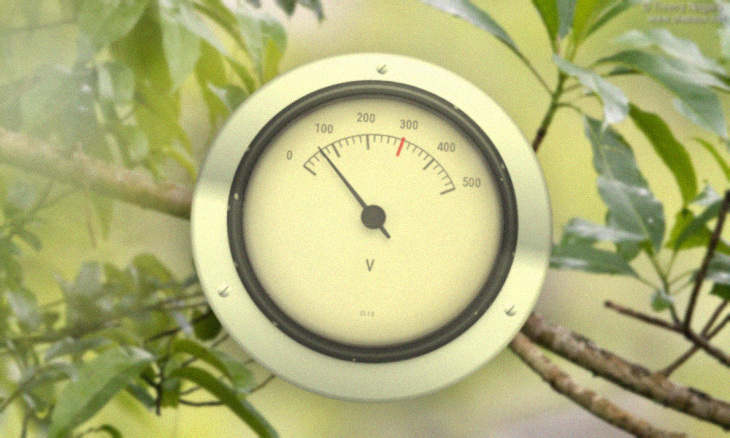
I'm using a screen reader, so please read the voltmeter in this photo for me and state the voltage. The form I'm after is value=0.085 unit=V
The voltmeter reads value=60 unit=V
